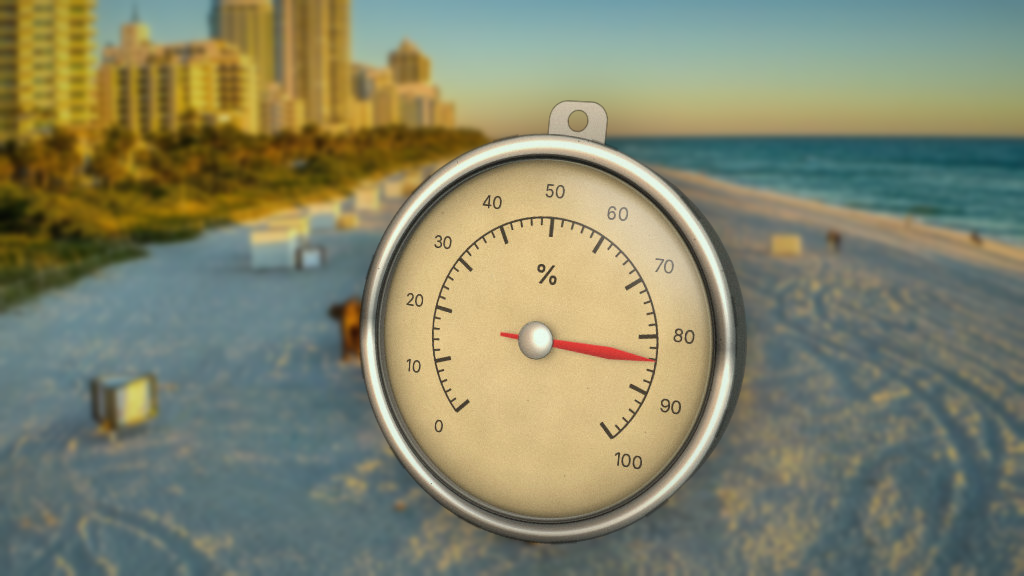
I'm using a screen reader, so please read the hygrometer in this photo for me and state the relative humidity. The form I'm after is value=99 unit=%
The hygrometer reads value=84 unit=%
